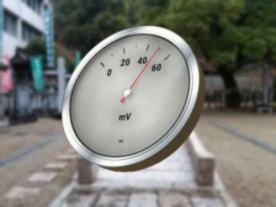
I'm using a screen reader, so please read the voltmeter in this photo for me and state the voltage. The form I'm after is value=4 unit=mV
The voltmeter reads value=50 unit=mV
